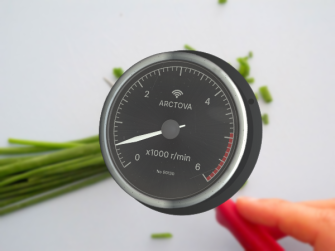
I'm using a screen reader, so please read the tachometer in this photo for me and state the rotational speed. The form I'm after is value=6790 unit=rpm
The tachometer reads value=500 unit=rpm
